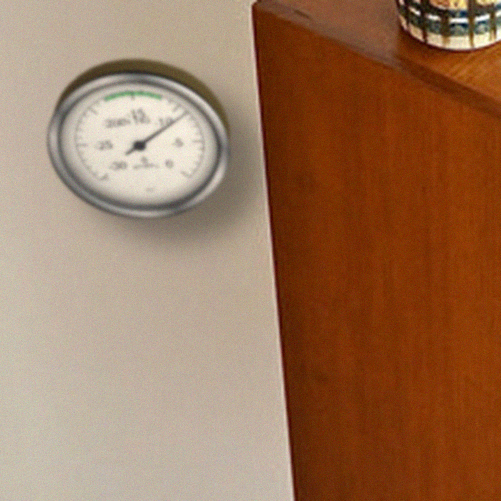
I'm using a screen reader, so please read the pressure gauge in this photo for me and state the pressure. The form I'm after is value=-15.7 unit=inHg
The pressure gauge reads value=-9 unit=inHg
